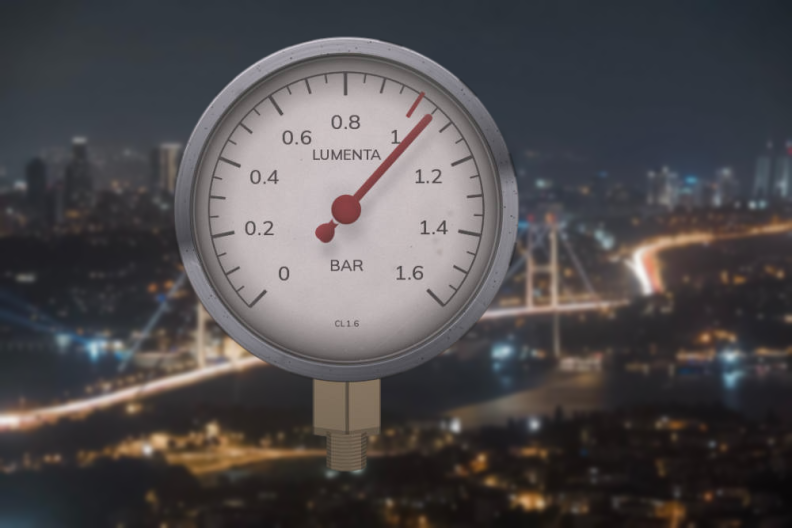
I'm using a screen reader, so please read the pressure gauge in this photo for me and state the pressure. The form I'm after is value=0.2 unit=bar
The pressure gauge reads value=1.05 unit=bar
